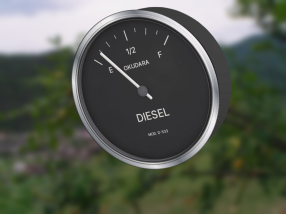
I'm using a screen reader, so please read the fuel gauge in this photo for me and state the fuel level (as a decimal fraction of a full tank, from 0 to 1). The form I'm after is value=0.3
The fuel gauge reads value=0.125
